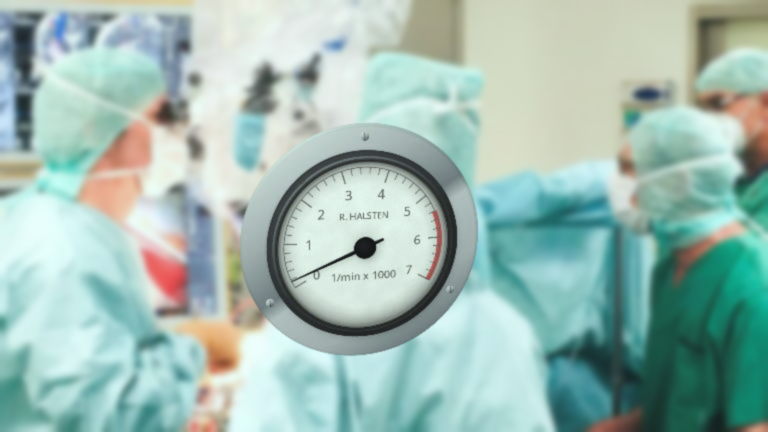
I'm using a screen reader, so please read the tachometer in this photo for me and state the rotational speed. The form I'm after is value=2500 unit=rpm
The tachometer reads value=200 unit=rpm
